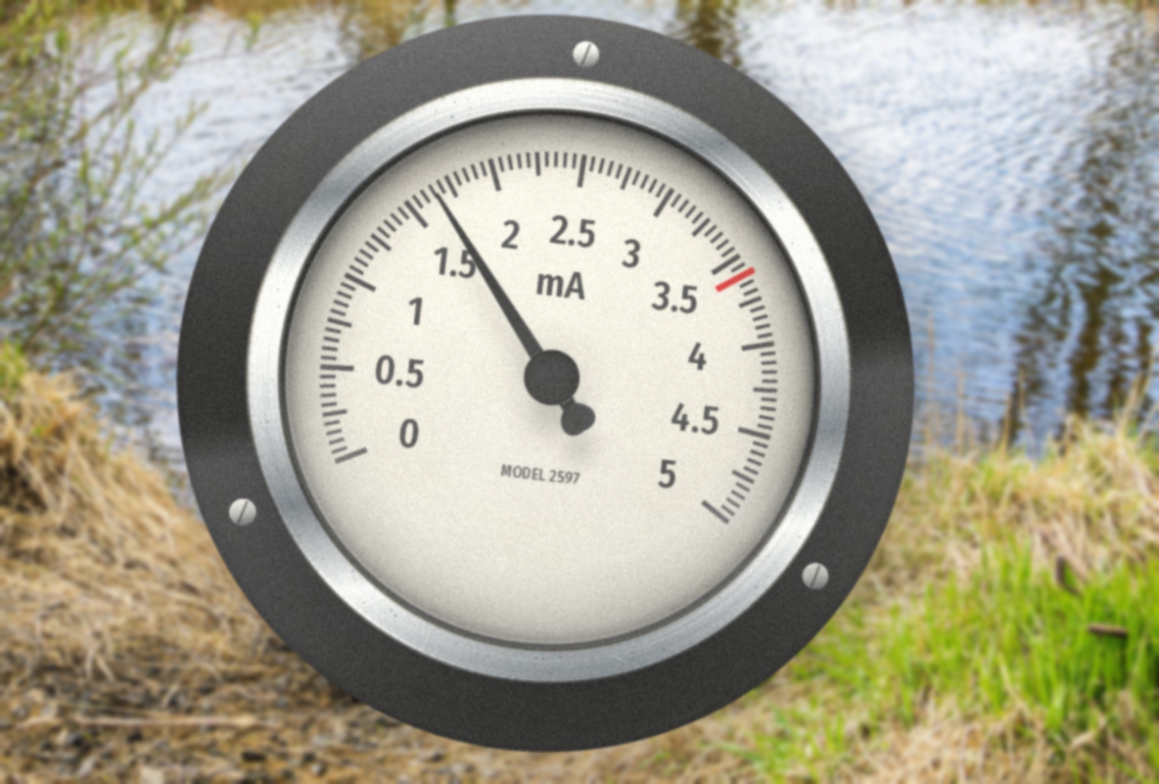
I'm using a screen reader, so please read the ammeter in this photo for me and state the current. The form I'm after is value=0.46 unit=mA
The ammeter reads value=1.65 unit=mA
